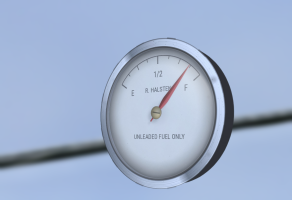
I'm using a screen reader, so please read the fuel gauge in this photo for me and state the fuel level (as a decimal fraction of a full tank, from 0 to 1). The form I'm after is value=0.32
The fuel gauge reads value=0.875
